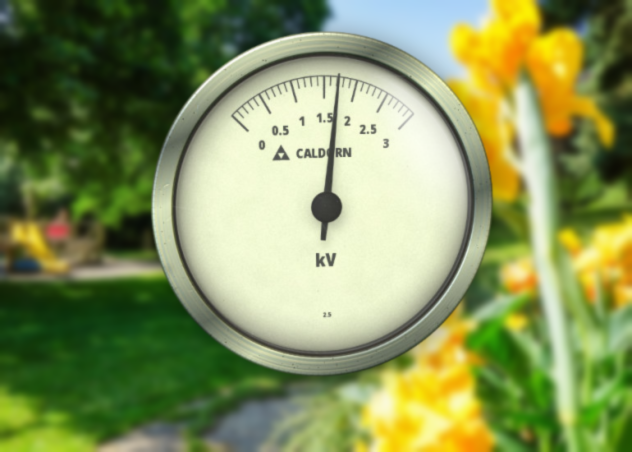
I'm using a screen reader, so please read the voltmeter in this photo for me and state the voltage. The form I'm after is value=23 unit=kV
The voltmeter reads value=1.7 unit=kV
